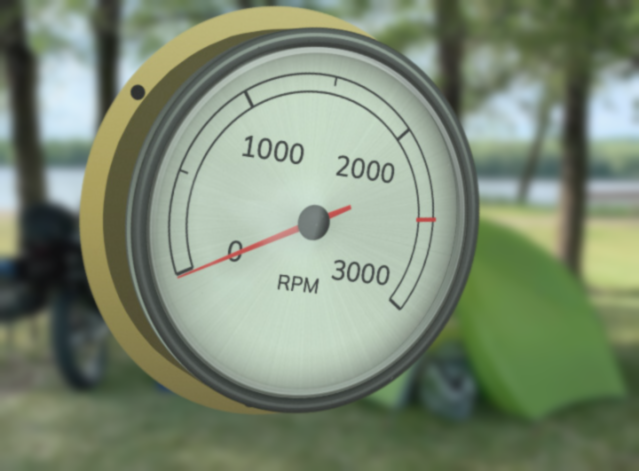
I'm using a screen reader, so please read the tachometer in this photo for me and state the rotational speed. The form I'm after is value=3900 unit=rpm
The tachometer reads value=0 unit=rpm
